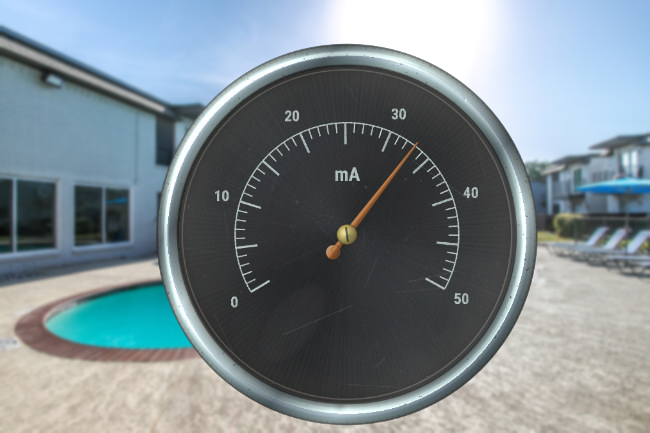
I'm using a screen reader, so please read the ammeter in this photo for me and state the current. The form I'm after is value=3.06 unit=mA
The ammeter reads value=33 unit=mA
